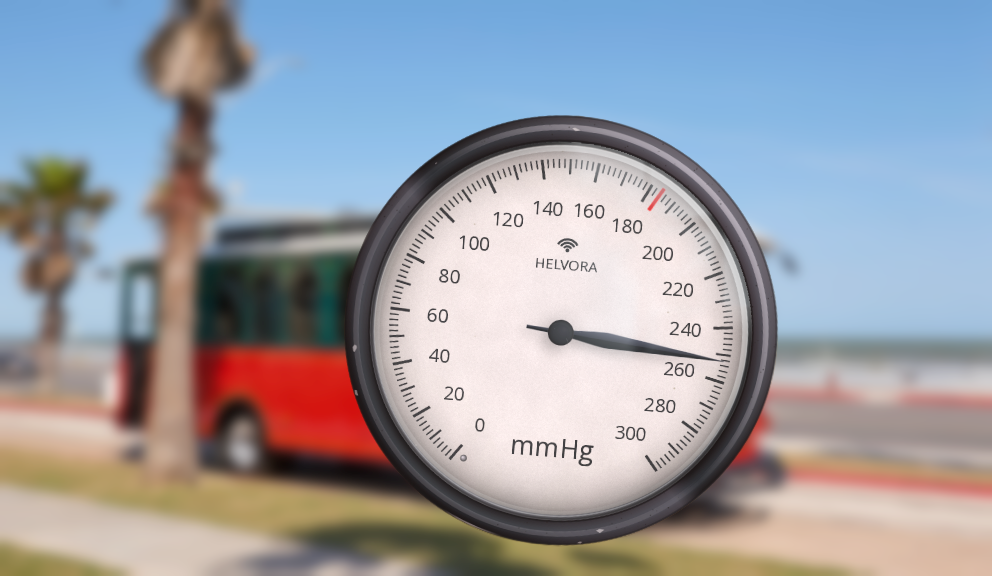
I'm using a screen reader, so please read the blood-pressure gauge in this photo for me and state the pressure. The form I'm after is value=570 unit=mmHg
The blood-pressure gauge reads value=252 unit=mmHg
